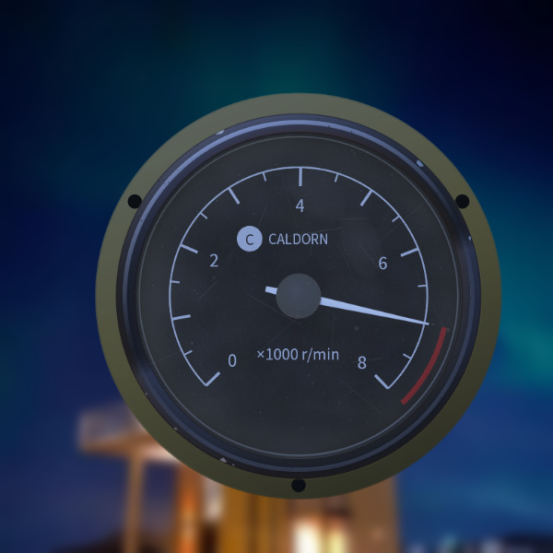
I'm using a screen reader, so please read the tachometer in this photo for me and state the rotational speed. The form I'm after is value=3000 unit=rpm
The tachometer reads value=7000 unit=rpm
